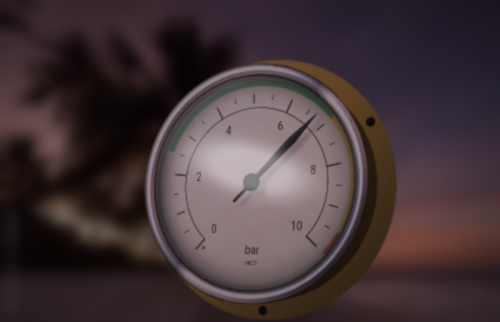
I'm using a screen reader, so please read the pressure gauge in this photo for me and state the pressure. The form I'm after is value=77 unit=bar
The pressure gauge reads value=6.75 unit=bar
